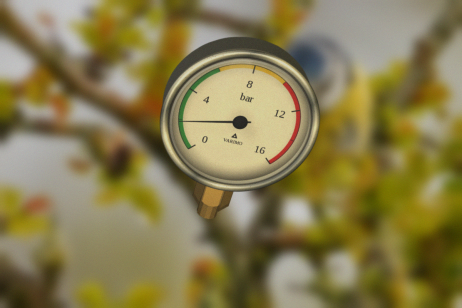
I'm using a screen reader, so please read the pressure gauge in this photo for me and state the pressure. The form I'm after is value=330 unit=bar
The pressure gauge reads value=2 unit=bar
